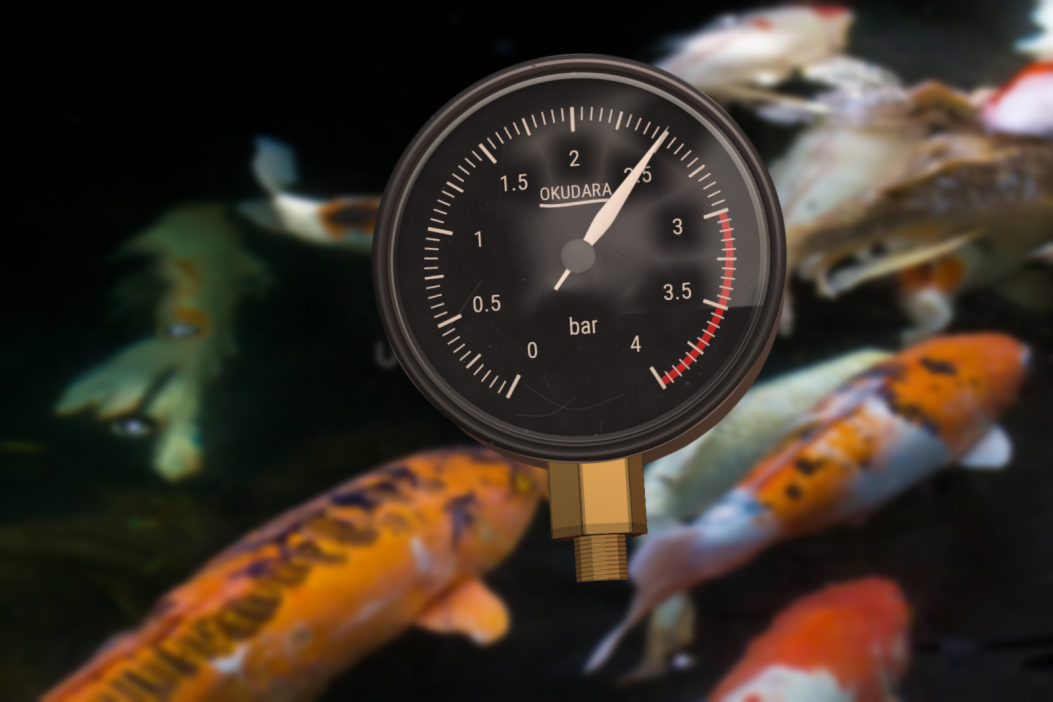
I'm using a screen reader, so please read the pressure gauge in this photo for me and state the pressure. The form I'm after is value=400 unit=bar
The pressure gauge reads value=2.5 unit=bar
